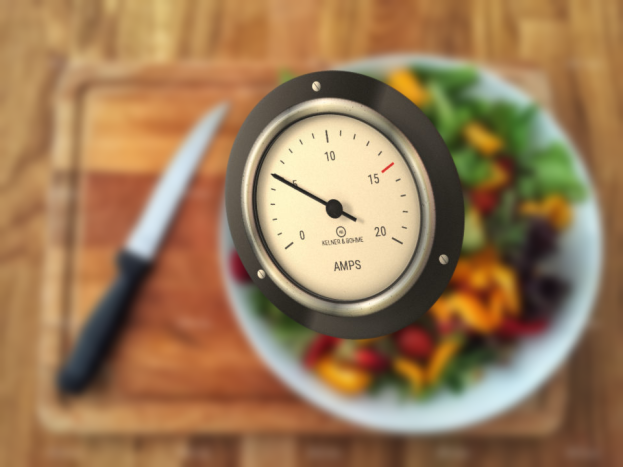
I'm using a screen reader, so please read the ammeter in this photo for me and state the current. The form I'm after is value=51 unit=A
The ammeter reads value=5 unit=A
